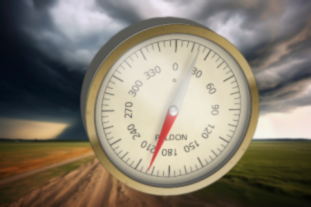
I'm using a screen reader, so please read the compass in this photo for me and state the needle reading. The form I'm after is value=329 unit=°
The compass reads value=200 unit=°
